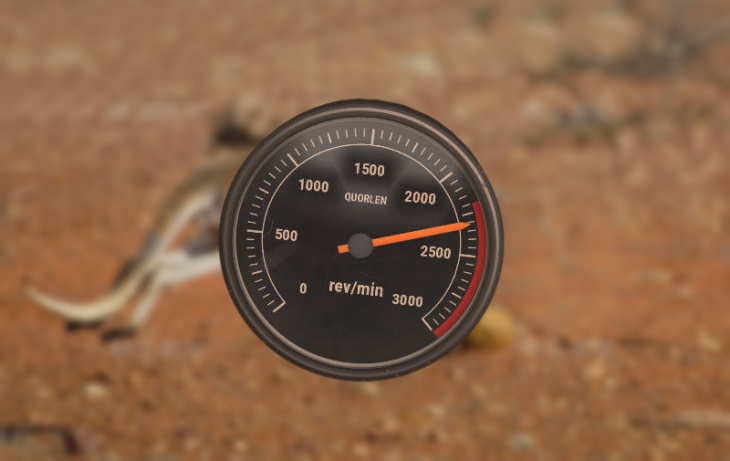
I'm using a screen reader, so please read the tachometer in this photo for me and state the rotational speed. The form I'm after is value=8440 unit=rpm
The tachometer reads value=2300 unit=rpm
